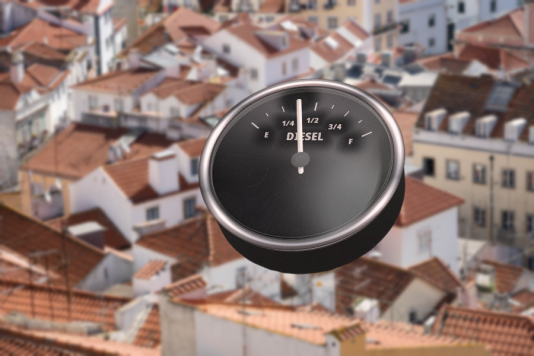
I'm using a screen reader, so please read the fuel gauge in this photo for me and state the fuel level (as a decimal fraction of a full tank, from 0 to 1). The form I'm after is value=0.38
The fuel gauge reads value=0.375
